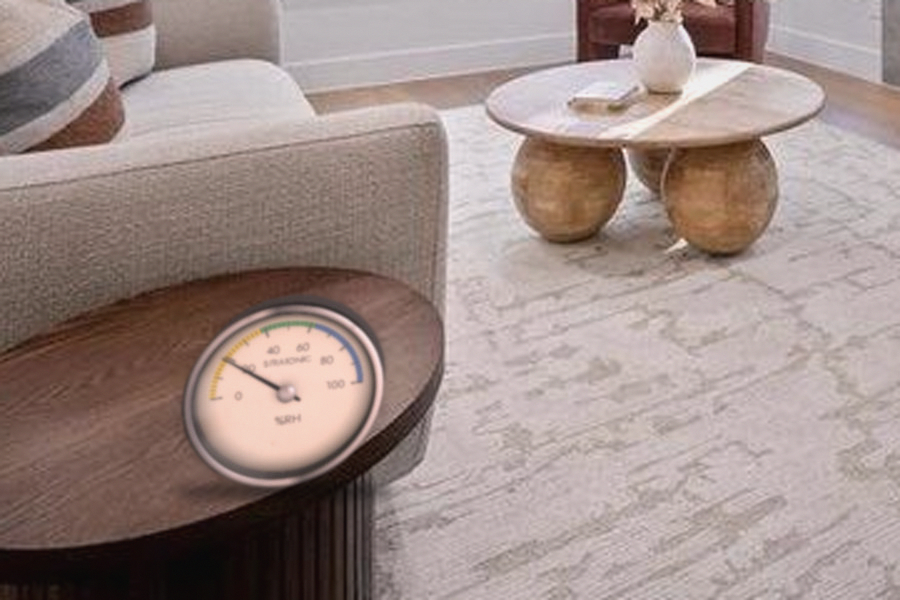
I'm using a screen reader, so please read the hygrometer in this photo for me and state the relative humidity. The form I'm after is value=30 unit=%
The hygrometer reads value=20 unit=%
